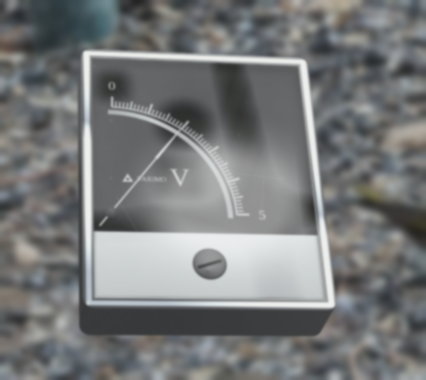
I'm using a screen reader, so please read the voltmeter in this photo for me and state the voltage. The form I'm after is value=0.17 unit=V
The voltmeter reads value=2 unit=V
